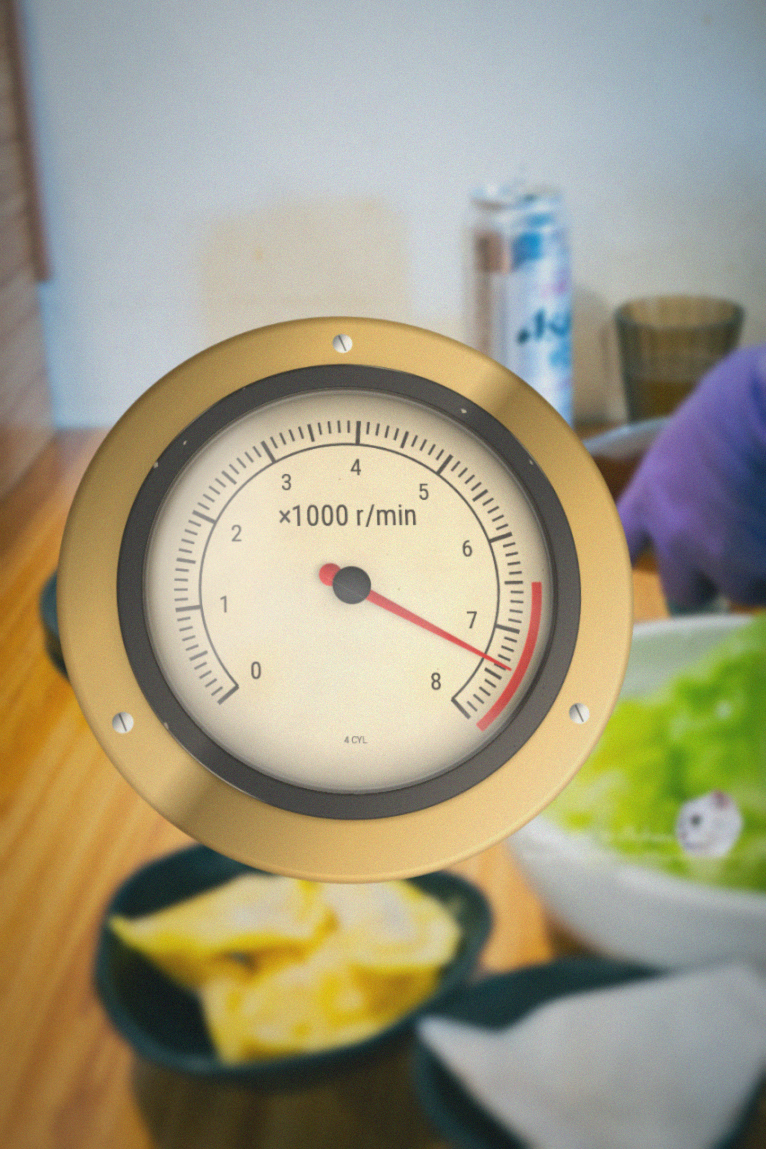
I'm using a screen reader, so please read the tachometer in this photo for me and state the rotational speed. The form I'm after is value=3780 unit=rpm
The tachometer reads value=7400 unit=rpm
